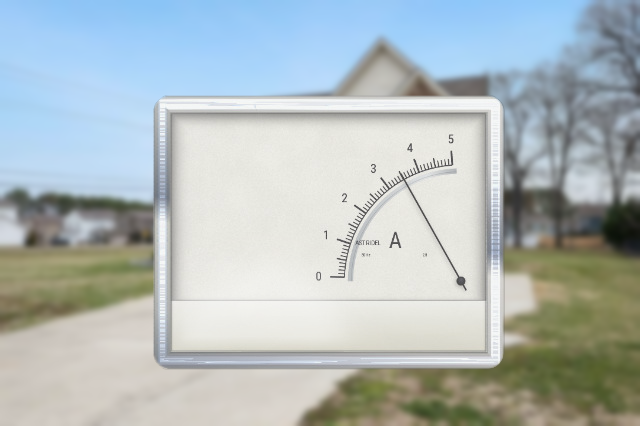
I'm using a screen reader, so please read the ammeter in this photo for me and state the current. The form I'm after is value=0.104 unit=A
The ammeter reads value=3.5 unit=A
